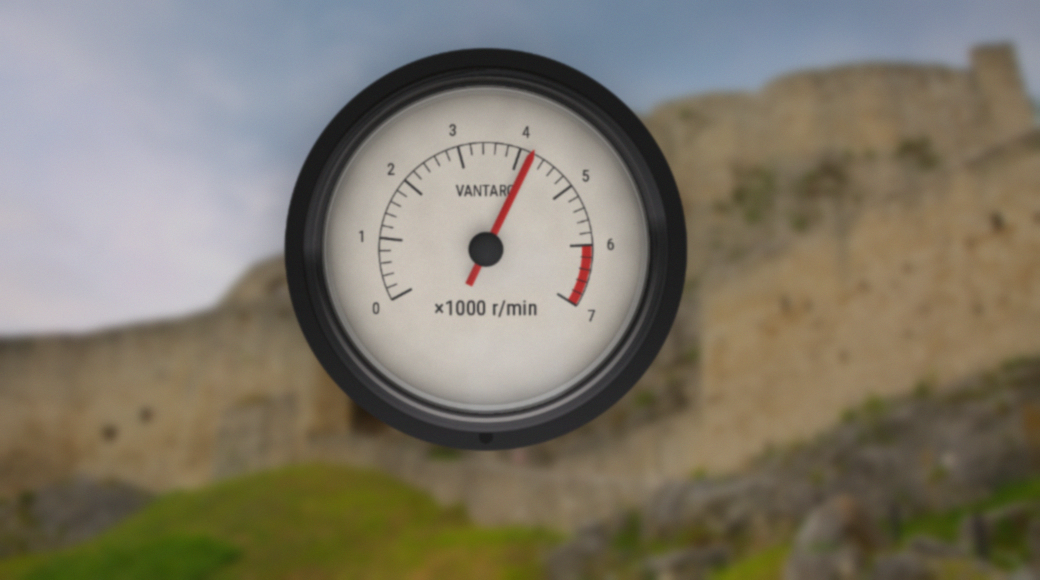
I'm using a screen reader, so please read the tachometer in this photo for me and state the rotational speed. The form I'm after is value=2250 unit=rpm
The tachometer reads value=4200 unit=rpm
